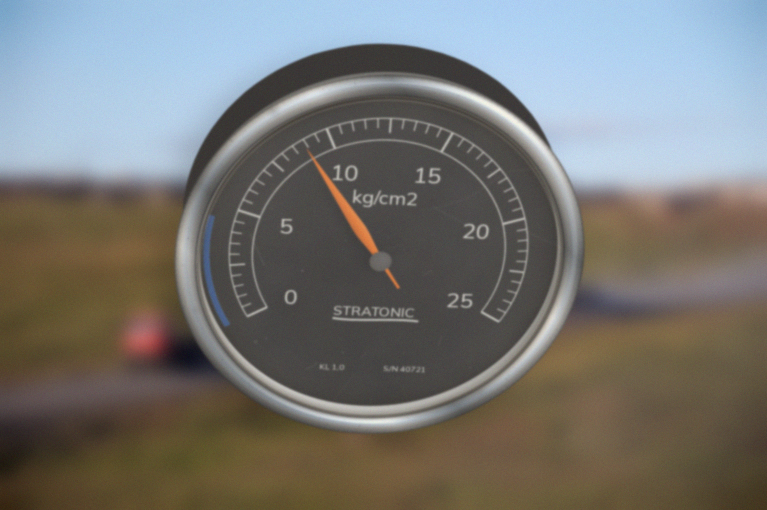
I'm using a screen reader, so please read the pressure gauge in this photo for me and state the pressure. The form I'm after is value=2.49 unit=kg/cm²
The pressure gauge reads value=9 unit=kg/cm²
